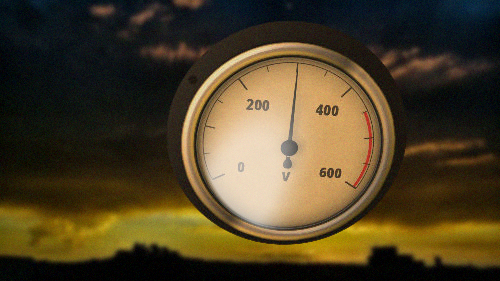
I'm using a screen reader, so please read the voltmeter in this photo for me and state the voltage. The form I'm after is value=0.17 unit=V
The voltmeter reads value=300 unit=V
